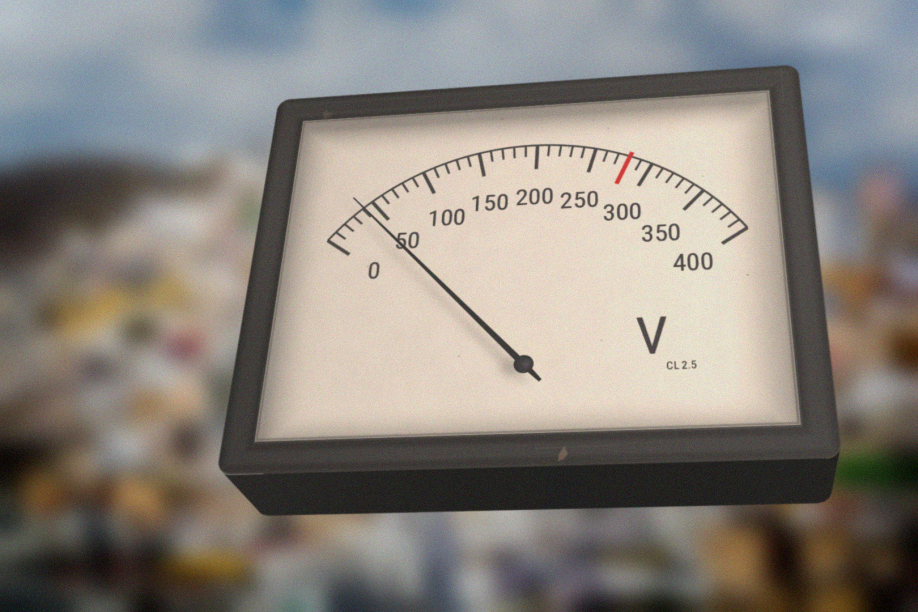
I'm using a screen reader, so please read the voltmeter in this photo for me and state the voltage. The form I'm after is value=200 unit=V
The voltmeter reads value=40 unit=V
